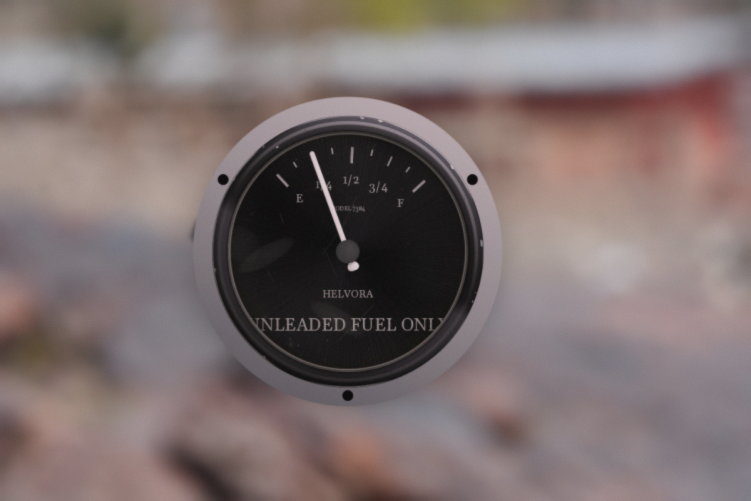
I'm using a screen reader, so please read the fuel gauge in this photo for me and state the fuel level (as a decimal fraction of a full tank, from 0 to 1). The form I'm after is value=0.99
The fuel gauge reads value=0.25
